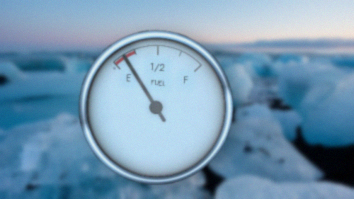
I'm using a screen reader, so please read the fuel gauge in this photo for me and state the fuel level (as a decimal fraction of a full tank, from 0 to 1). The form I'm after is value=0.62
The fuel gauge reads value=0.125
